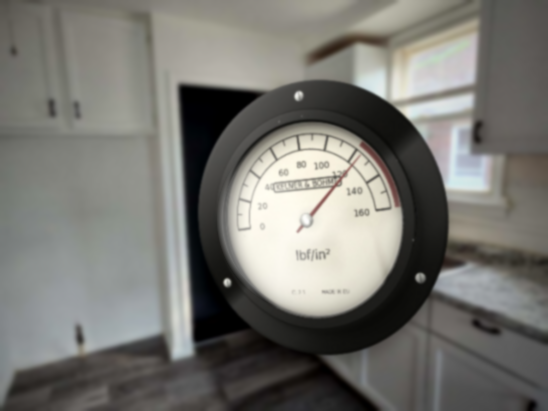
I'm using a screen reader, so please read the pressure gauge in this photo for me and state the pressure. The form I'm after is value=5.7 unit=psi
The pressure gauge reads value=125 unit=psi
